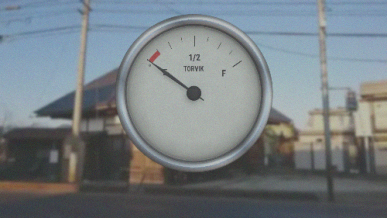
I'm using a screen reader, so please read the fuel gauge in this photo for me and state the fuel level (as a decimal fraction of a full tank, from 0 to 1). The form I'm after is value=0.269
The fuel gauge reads value=0
